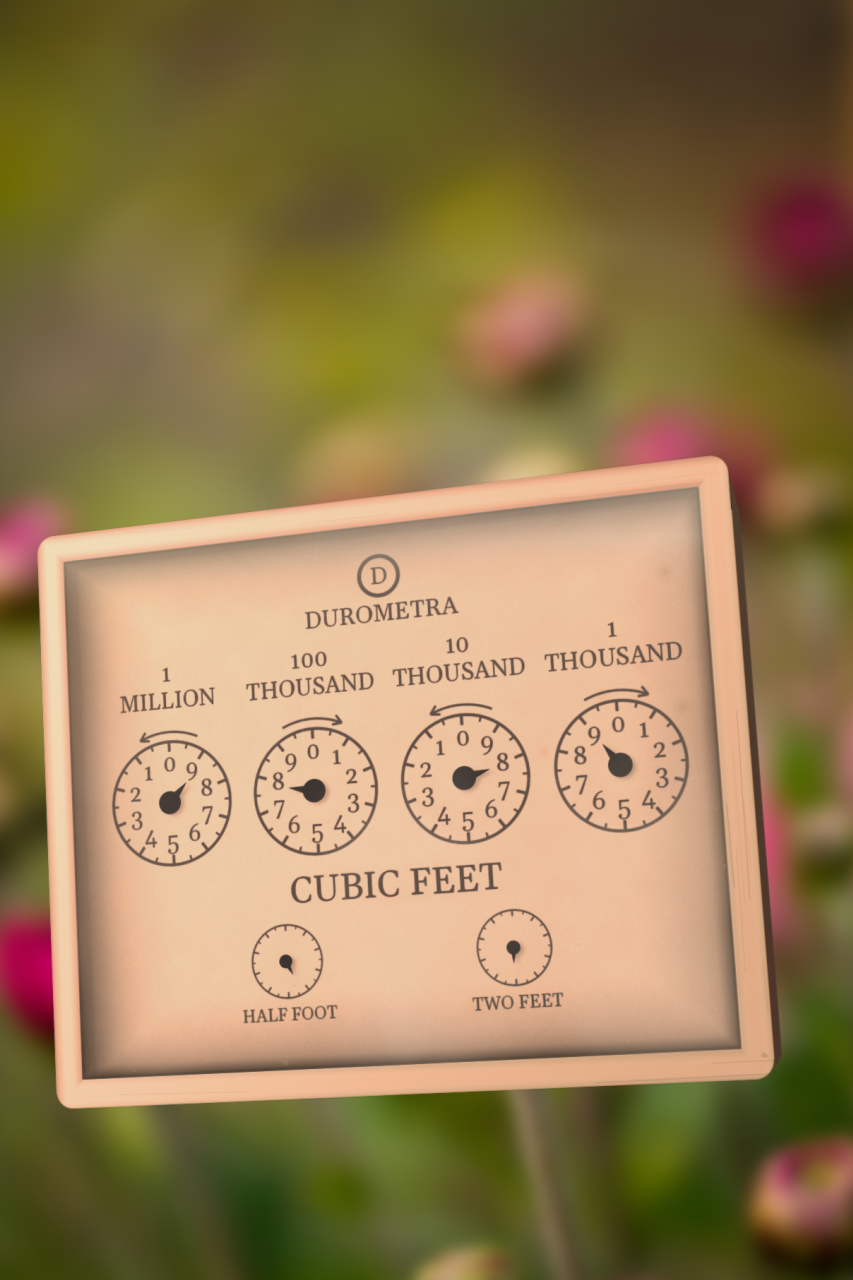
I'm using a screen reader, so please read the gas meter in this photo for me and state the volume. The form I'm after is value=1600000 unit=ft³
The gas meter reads value=877900 unit=ft³
